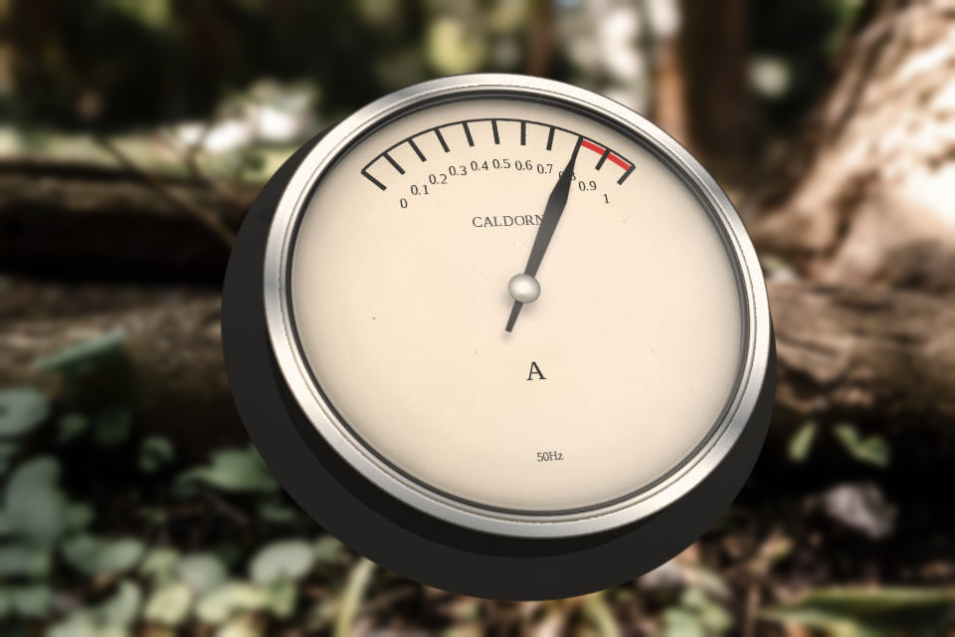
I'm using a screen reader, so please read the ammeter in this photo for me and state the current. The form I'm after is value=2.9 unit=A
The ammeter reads value=0.8 unit=A
